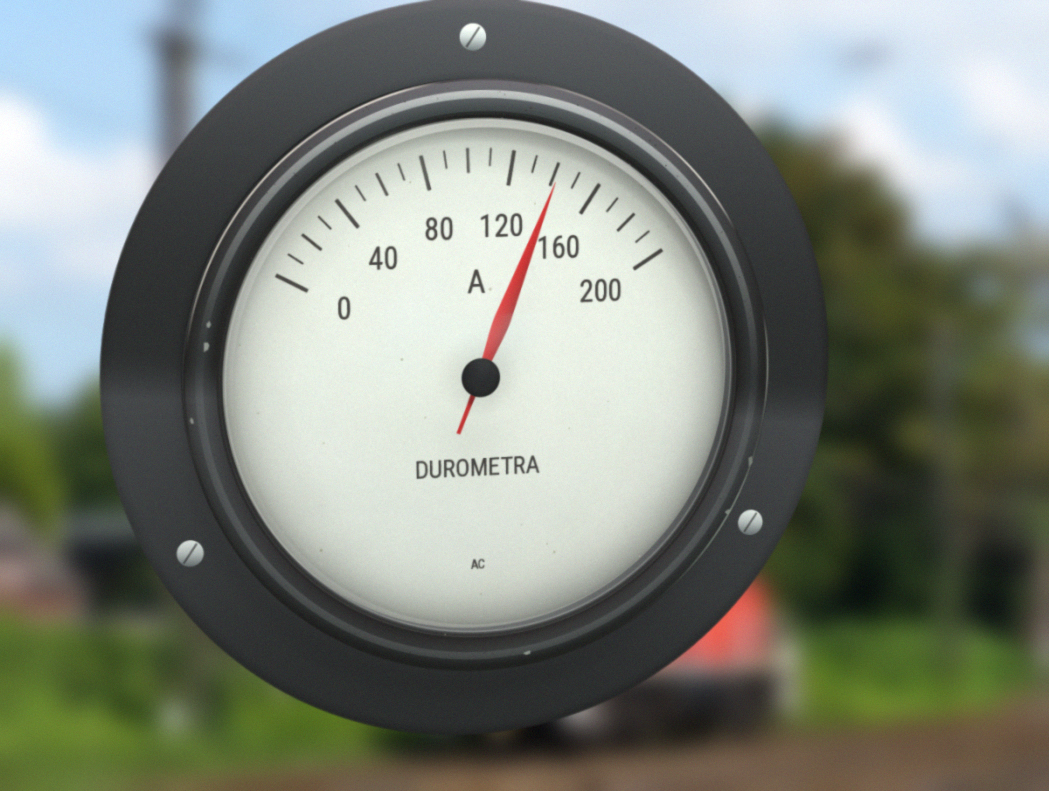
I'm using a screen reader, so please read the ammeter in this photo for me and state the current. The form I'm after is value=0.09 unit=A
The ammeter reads value=140 unit=A
